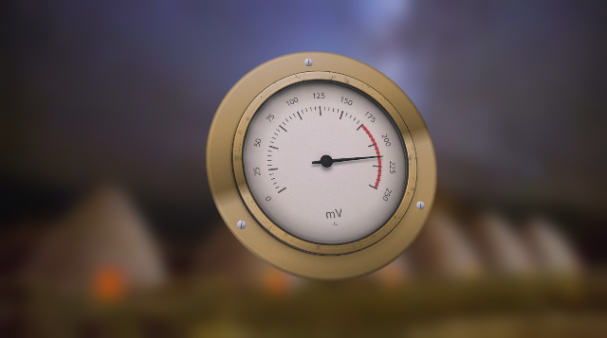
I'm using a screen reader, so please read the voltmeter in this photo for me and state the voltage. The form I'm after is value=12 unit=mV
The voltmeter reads value=215 unit=mV
